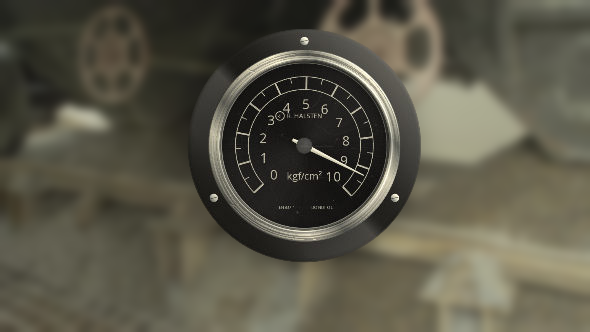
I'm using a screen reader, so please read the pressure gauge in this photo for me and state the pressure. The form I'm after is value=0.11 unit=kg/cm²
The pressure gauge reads value=9.25 unit=kg/cm²
